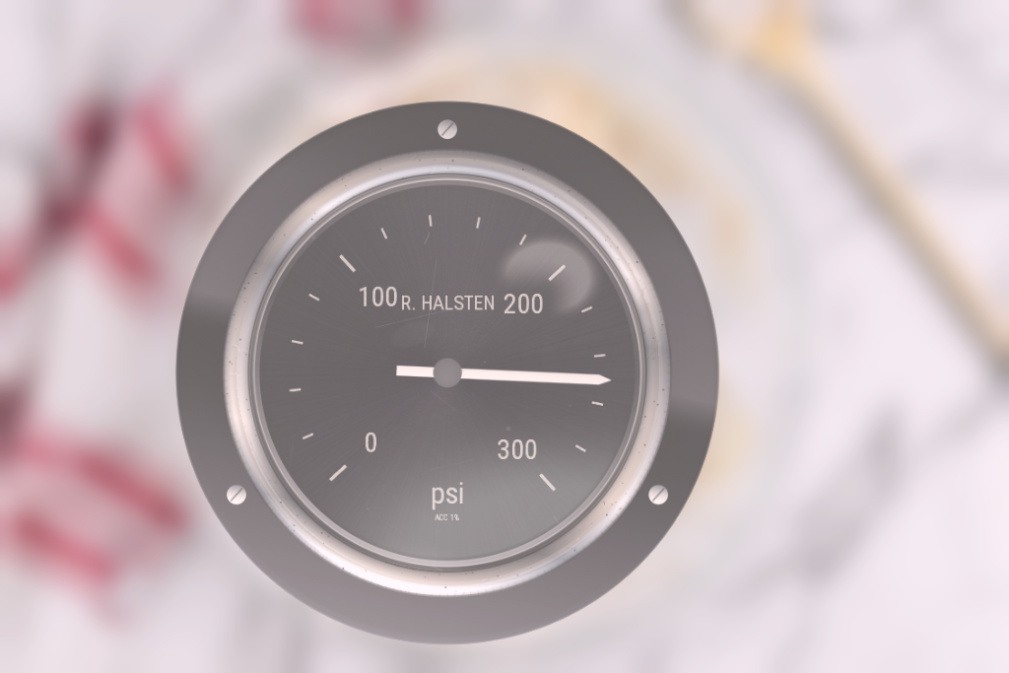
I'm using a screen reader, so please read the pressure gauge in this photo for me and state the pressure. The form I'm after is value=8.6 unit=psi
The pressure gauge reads value=250 unit=psi
